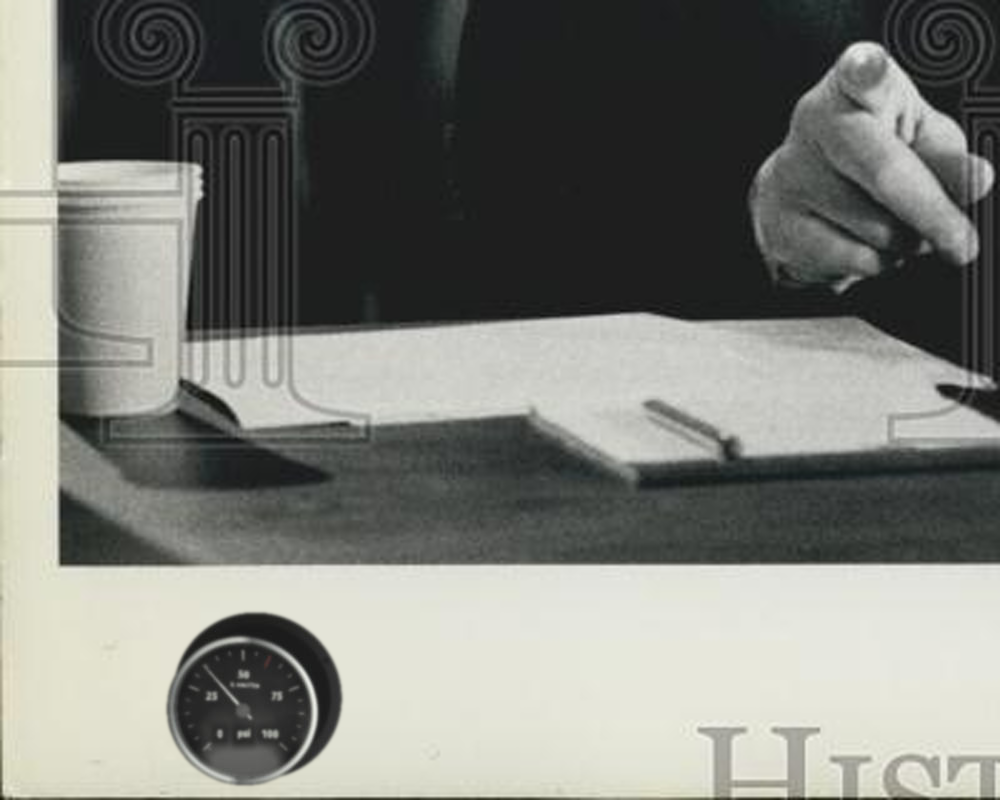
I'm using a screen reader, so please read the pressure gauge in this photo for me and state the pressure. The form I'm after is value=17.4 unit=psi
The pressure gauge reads value=35 unit=psi
